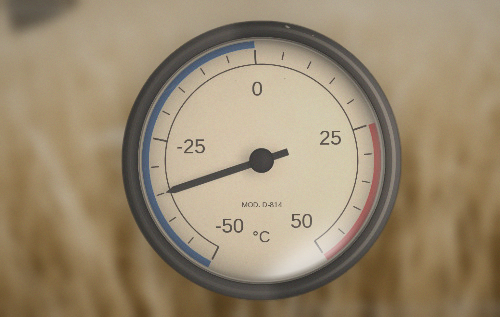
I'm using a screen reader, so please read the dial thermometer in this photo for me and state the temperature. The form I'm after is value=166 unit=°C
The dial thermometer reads value=-35 unit=°C
